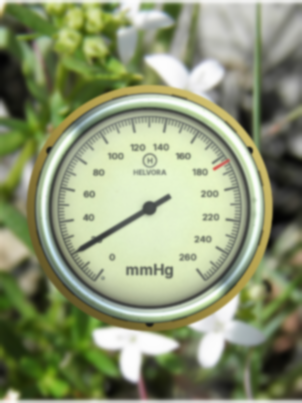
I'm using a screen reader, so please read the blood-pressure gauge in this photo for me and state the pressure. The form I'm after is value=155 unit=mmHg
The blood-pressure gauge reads value=20 unit=mmHg
